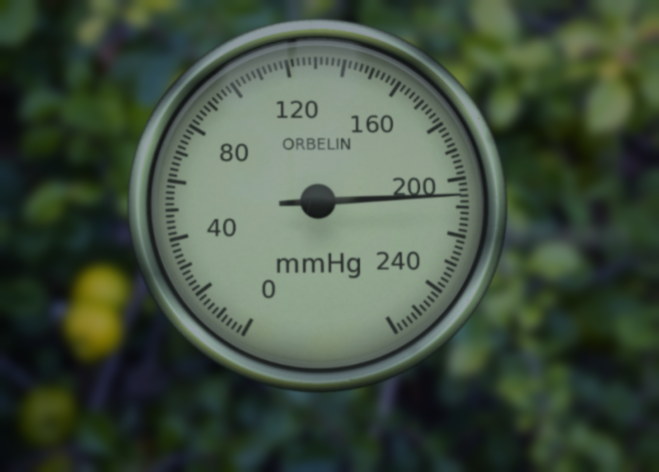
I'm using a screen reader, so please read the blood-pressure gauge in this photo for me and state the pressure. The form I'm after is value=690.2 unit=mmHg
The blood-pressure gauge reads value=206 unit=mmHg
